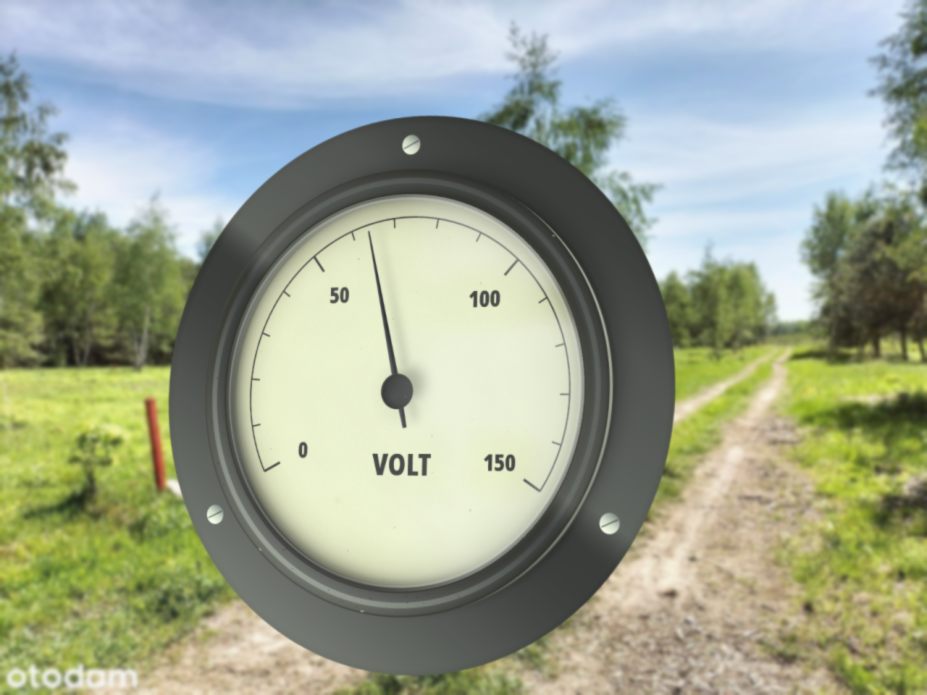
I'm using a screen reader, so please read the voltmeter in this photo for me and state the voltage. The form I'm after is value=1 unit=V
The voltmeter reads value=65 unit=V
